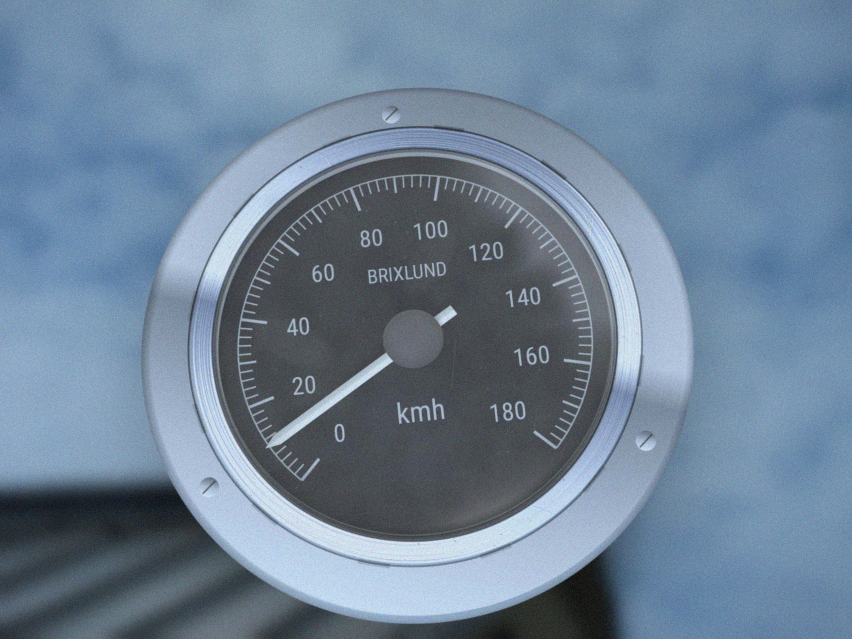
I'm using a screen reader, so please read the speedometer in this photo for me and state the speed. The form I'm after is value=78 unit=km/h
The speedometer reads value=10 unit=km/h
